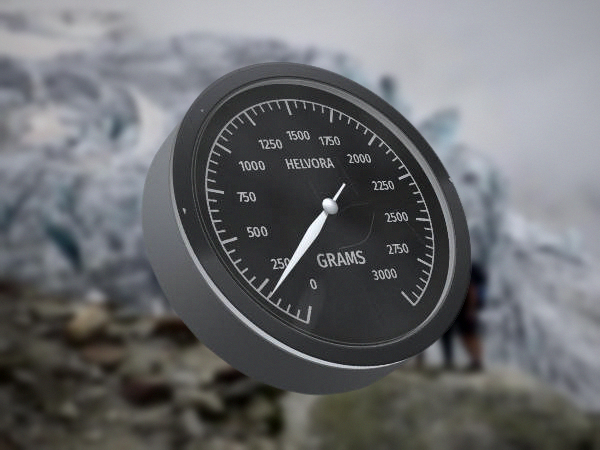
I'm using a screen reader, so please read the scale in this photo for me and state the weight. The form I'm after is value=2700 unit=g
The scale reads value=200 unit=g
